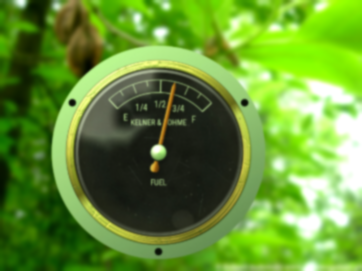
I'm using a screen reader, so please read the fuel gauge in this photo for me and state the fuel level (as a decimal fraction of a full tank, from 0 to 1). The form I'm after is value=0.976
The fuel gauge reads value=0.625
